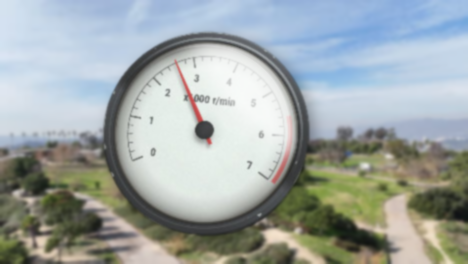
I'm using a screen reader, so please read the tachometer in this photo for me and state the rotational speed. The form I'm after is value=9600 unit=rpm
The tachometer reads value=2600 unit=rpm
